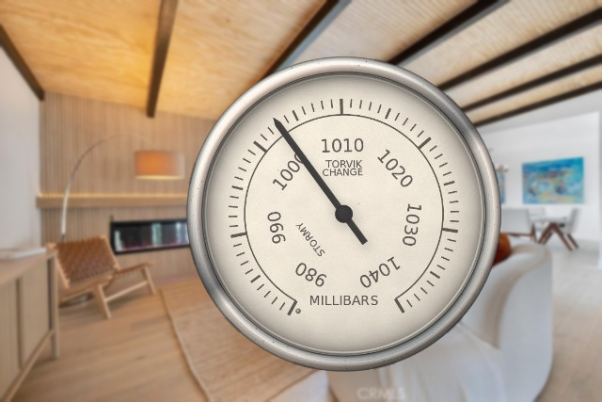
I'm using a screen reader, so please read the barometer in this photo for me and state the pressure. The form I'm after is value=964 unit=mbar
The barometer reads value=1003 unit=mbar
